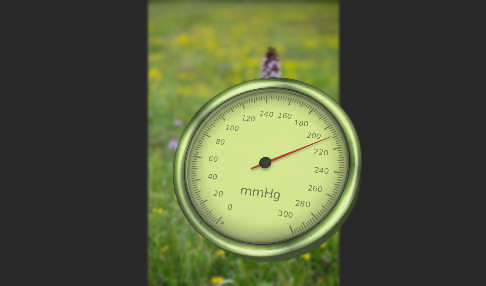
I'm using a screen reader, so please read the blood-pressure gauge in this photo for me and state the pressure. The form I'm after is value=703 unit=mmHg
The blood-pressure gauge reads value=210 unit=mmHg
